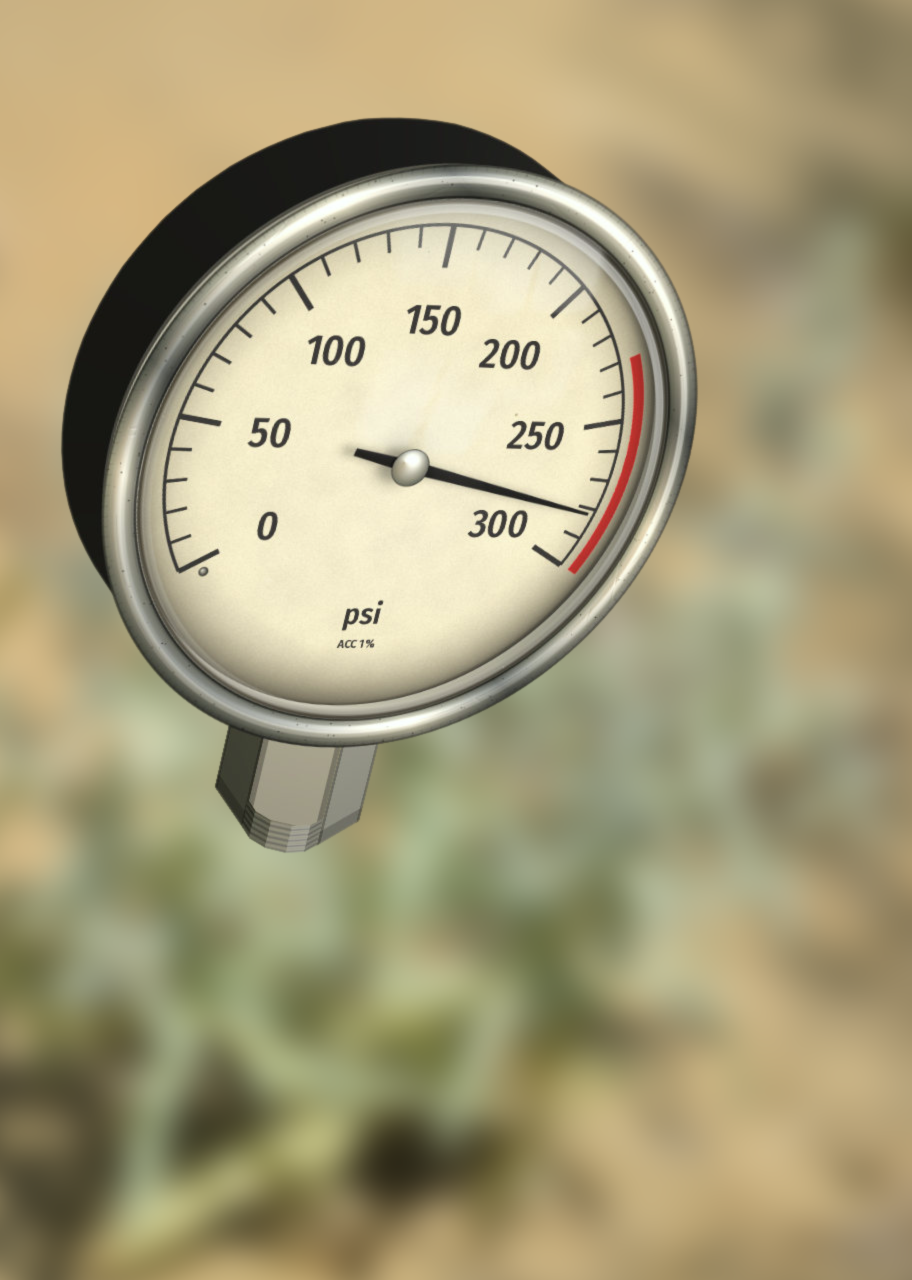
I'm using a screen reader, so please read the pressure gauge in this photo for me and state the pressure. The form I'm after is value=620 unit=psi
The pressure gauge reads value=280 unit=psi
